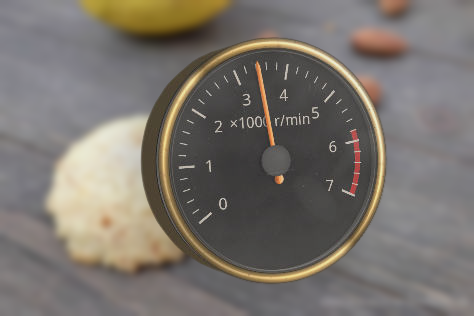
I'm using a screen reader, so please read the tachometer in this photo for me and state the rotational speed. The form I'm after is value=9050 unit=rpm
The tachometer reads value=3400 unit=rpm
